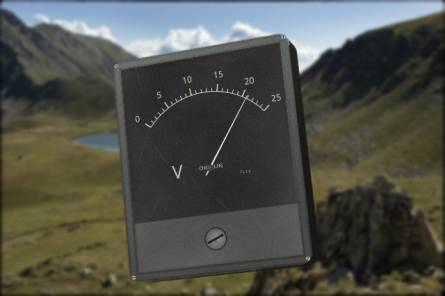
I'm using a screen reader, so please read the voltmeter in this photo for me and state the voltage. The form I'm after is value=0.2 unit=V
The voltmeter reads value=21 unit=V
